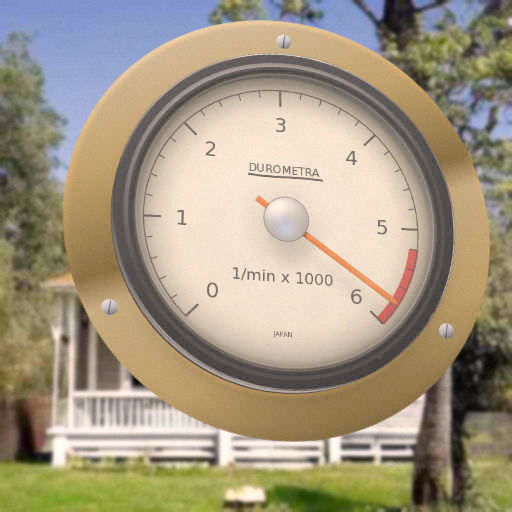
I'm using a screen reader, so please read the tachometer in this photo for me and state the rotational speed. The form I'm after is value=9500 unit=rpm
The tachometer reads value=5800 unit=rpm
